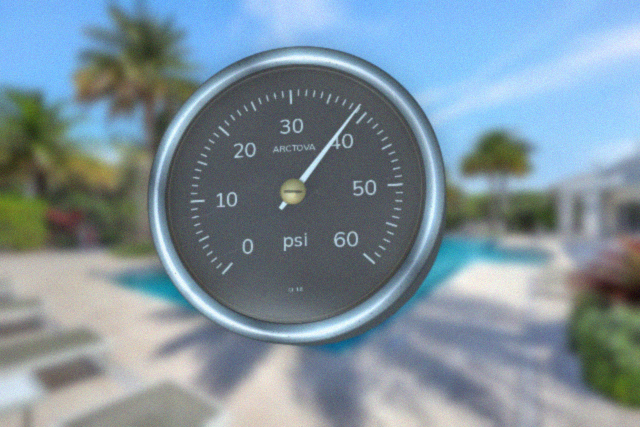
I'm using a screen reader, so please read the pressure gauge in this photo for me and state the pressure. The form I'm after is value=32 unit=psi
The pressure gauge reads value=39 unit=psi
